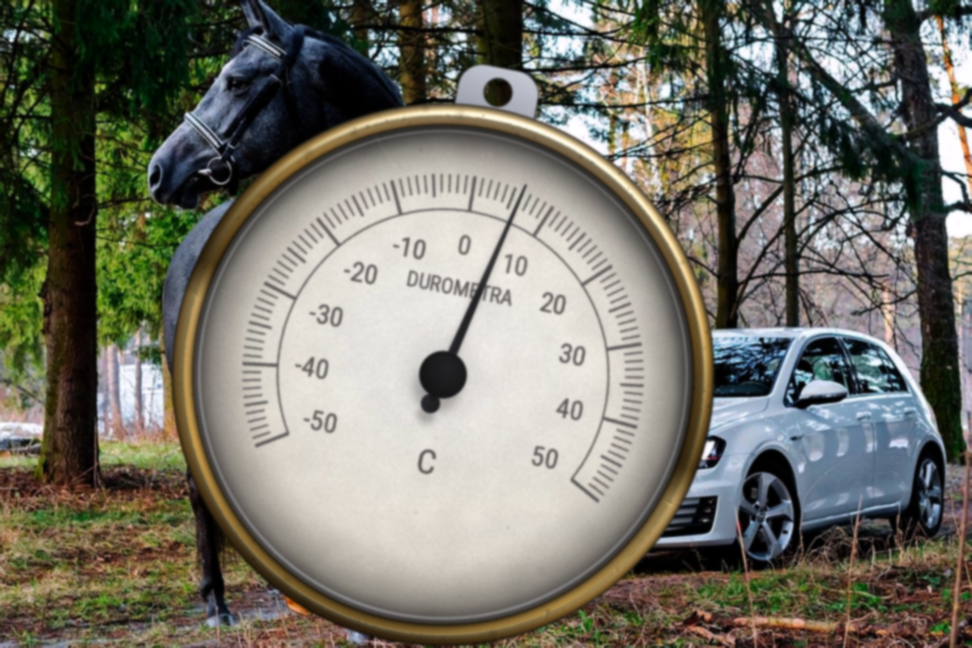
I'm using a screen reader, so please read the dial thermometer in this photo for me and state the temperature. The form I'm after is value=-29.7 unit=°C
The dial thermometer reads value=6 unit=°C
